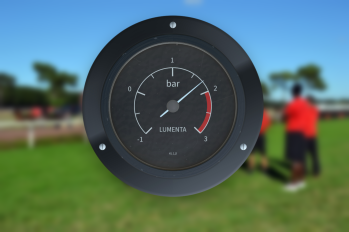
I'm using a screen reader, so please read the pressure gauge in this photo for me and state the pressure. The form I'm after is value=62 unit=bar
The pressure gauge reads value=1.75 unit=bar
